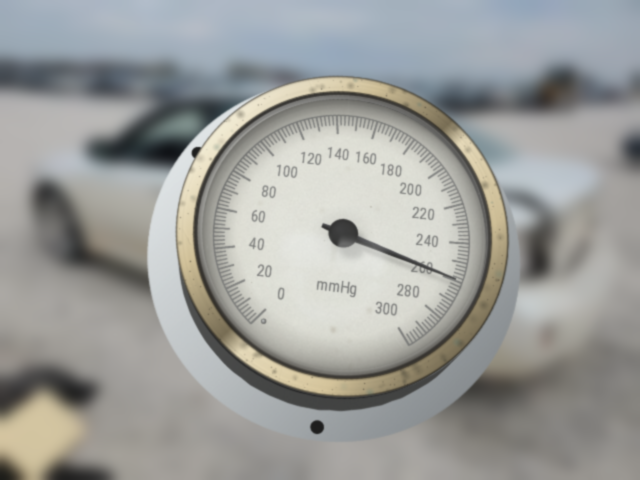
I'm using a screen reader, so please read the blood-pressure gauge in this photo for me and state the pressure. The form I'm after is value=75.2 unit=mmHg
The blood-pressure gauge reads value=260 unit=mmHg
